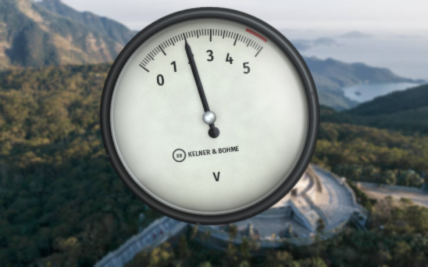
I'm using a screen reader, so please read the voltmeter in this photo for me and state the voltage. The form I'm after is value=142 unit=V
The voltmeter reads value=2 unit=V
